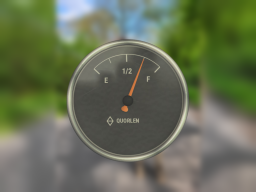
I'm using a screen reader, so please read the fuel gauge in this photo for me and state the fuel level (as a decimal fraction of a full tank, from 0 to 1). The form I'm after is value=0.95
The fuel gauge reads value=0.75
